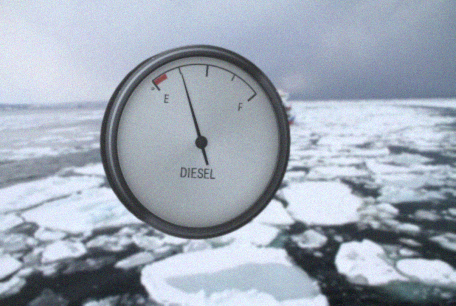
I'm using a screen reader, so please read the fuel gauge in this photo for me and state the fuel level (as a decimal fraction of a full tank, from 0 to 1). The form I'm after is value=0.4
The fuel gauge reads value=0.25
